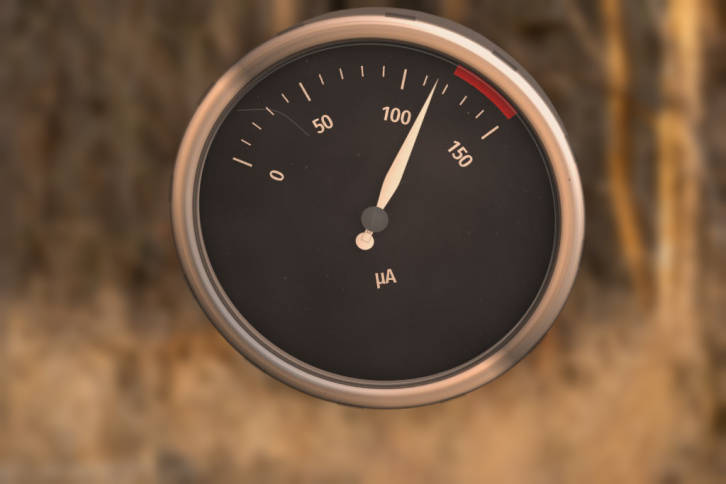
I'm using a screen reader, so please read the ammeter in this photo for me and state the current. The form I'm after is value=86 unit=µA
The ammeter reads value=115 unit=µA
